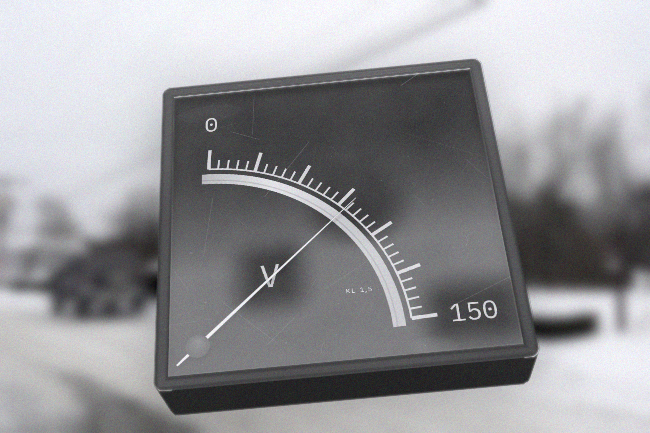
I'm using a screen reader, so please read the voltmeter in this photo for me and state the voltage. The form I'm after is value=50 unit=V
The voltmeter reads value=80 unit=V
